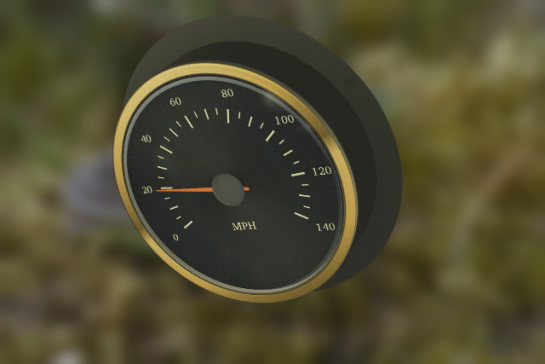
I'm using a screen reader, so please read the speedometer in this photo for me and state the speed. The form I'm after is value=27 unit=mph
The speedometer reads value=20 unit=mph
